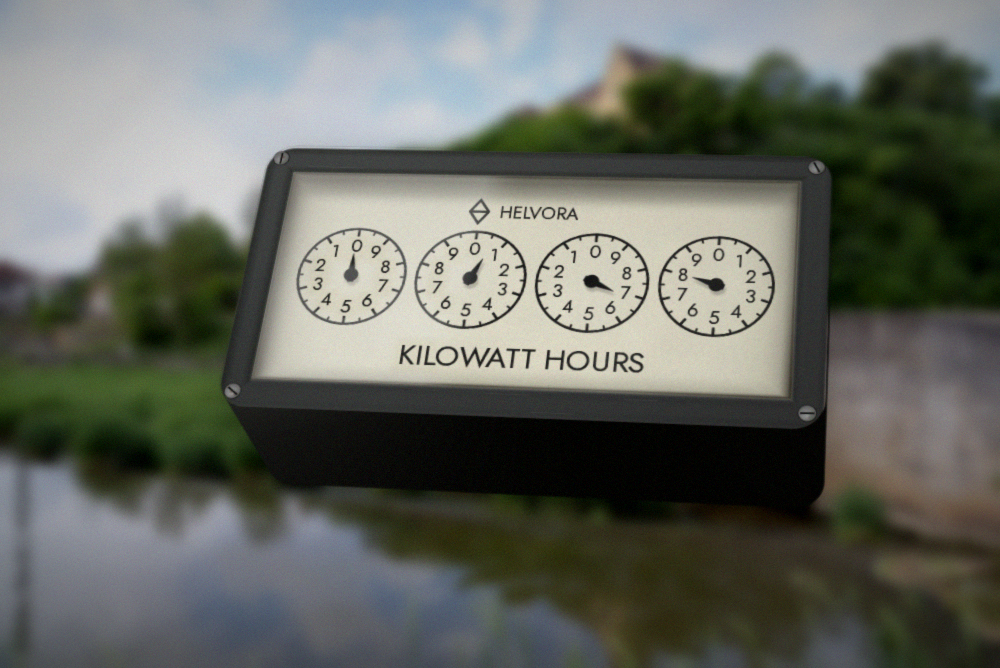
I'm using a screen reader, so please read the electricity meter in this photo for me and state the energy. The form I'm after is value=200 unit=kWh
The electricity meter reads value=68 unit=kWh
